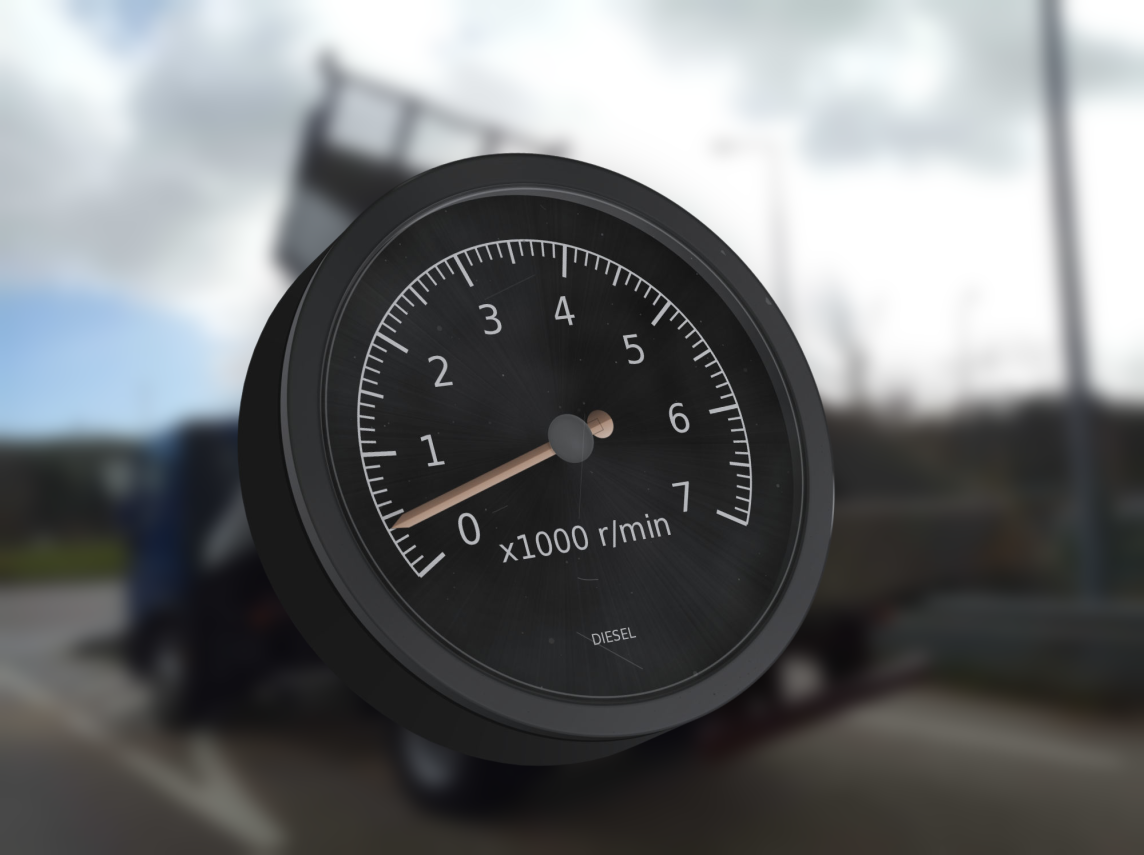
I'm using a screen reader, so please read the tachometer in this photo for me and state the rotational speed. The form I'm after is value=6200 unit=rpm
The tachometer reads value=400 unit=rpm
